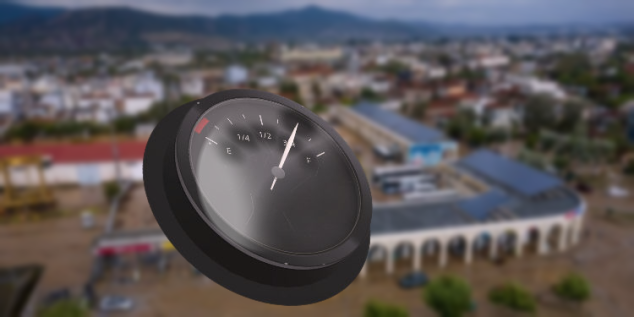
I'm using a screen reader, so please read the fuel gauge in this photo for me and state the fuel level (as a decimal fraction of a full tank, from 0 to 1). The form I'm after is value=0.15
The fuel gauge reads value=0.75
